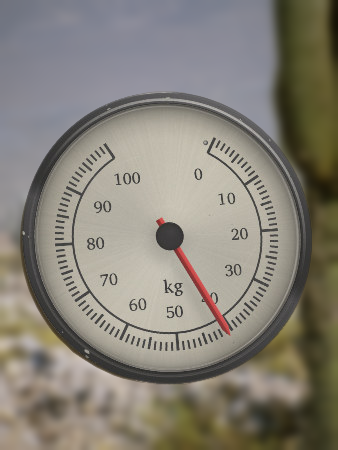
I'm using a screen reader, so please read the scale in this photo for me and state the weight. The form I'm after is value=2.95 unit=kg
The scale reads value=41 unit=kg
